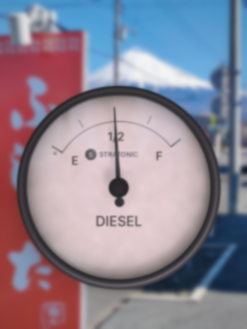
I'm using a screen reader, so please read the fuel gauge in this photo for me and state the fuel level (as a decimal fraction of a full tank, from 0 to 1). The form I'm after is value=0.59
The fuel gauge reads value=0.5
